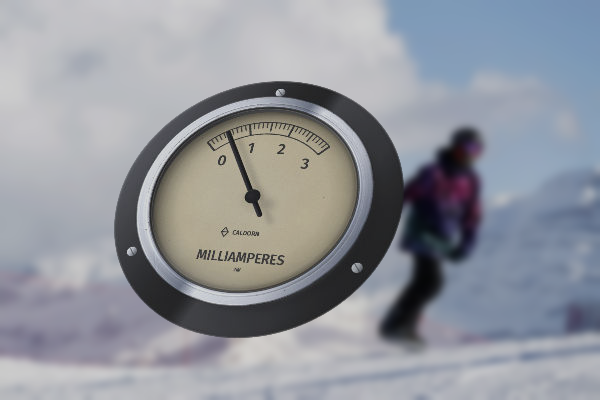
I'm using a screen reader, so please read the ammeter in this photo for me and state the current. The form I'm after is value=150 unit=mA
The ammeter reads value=0.5 unit=mA
